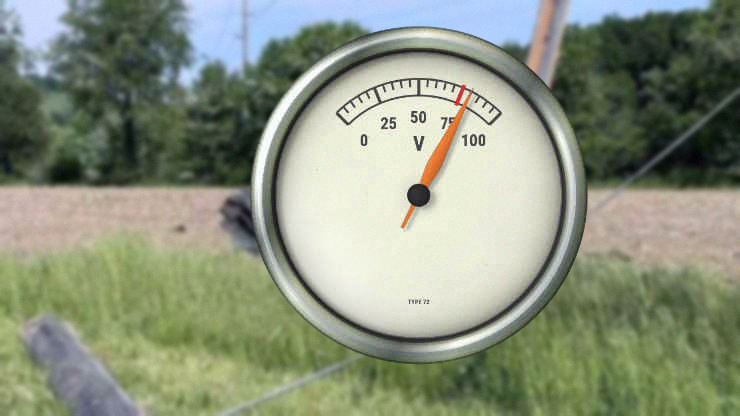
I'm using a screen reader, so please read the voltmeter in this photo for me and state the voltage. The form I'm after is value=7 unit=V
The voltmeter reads value=80 unit=V
